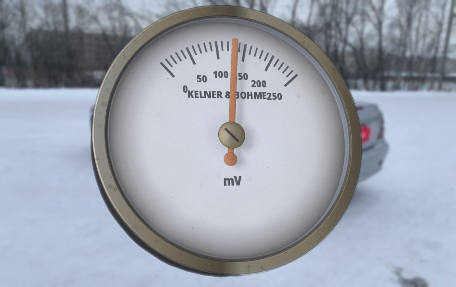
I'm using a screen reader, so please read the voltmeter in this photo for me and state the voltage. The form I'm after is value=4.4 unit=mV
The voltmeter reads value=130 unit=mV
